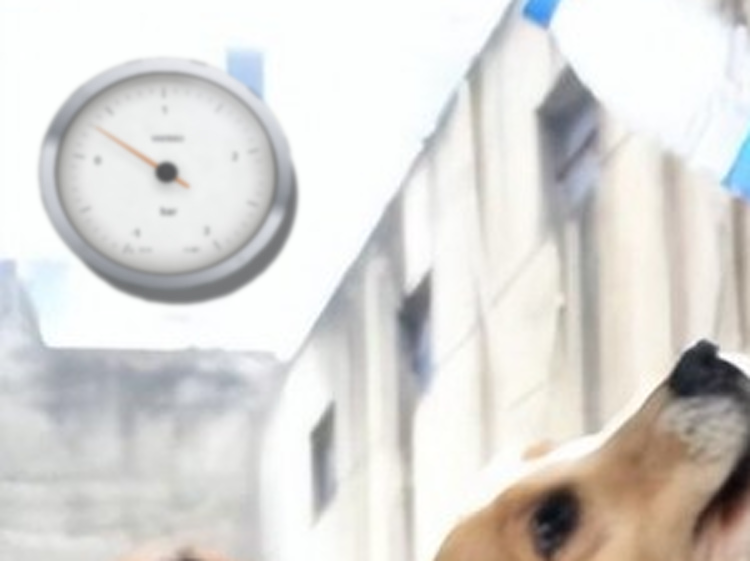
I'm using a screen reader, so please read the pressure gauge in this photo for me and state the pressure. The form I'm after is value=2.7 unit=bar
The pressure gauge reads value=0.3 unit=bar
